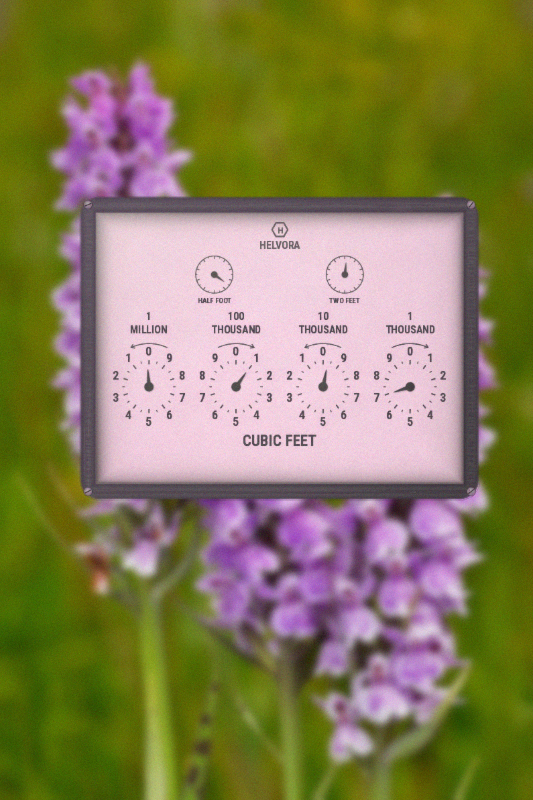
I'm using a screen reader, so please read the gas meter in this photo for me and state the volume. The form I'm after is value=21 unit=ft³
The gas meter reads value=9700 unit=ft³
